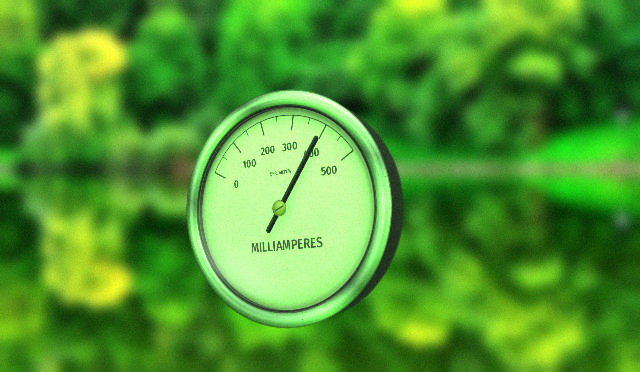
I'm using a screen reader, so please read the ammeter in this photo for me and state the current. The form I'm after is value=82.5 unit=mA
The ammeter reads value=400 unit=mA
